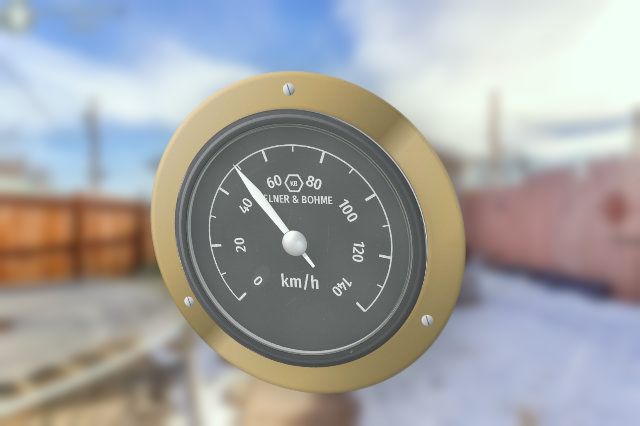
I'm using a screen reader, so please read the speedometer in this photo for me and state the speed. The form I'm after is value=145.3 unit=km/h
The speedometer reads value=50 unit=km/h
